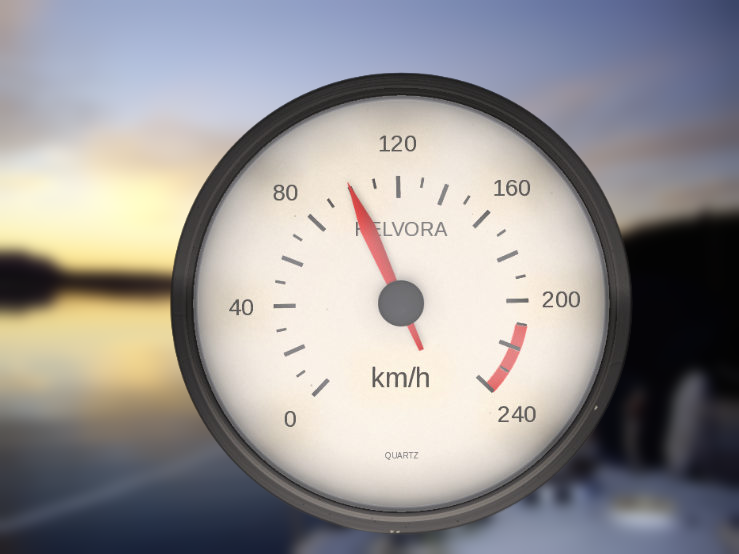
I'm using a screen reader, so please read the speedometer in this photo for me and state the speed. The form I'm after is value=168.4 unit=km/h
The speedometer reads value=100 unit=km/h
